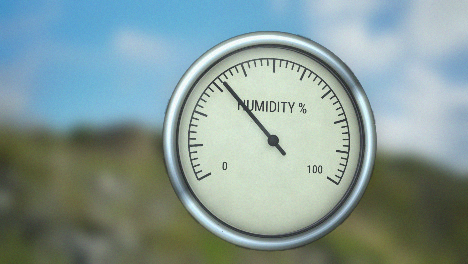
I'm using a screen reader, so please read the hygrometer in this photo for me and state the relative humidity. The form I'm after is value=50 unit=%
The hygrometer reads value=32 unit=%
